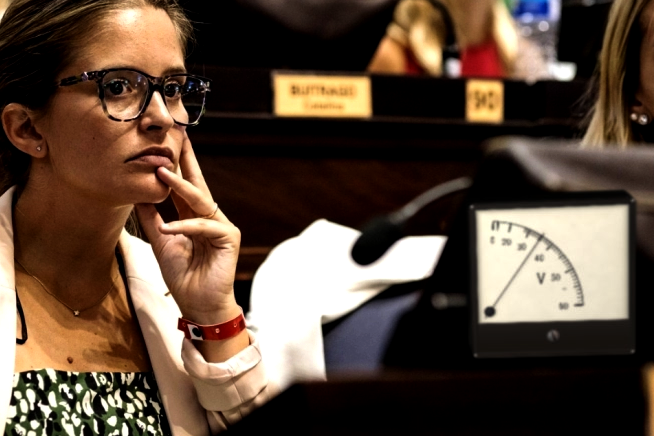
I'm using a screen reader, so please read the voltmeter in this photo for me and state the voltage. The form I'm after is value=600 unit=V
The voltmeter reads value=35 unit=V
